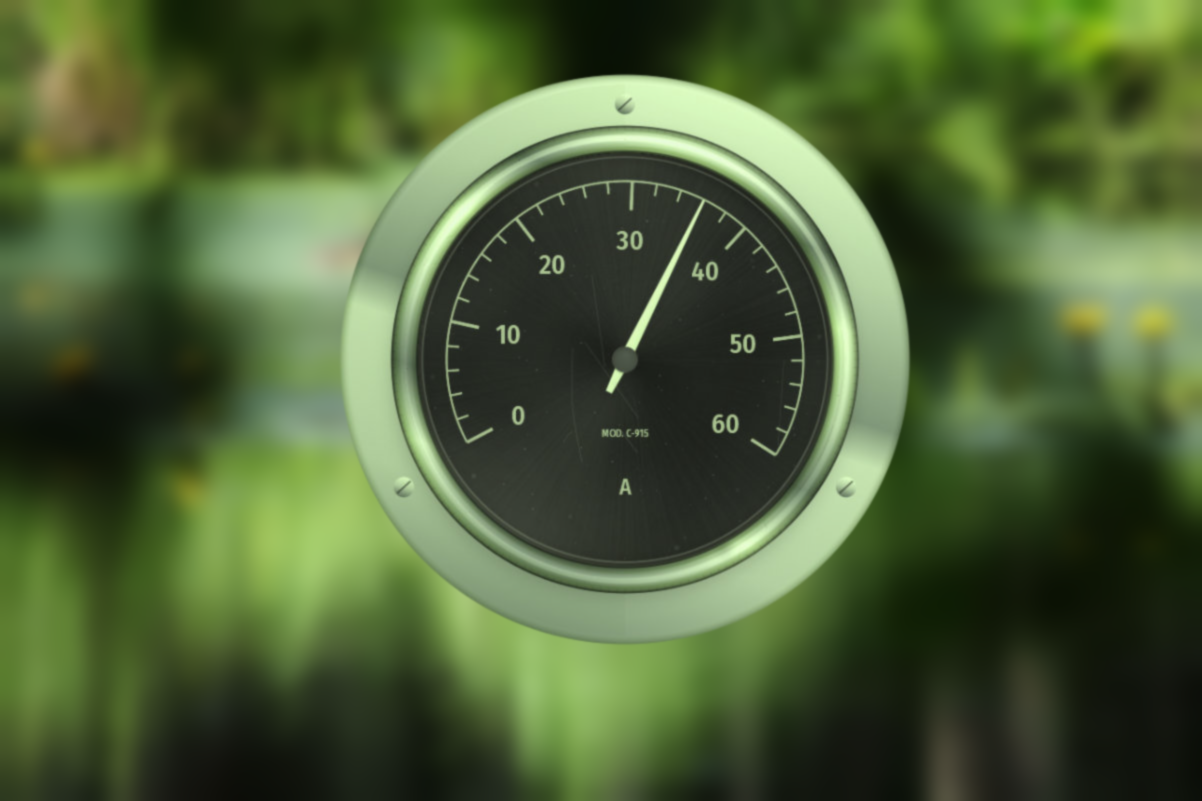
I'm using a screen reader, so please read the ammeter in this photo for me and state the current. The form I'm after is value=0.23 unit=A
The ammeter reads value=36 unit=A
